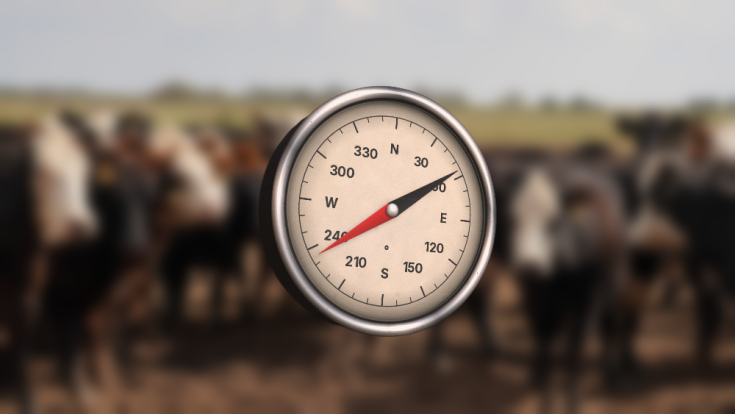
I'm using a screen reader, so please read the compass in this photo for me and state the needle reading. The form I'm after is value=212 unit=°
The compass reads value=235 unit=°
